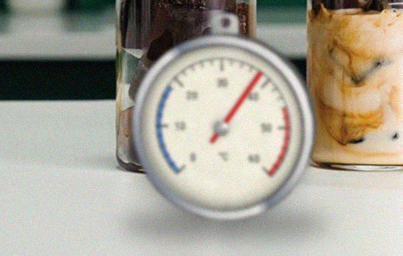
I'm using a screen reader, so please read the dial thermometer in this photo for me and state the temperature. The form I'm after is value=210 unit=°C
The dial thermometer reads value=38 unit=°C
